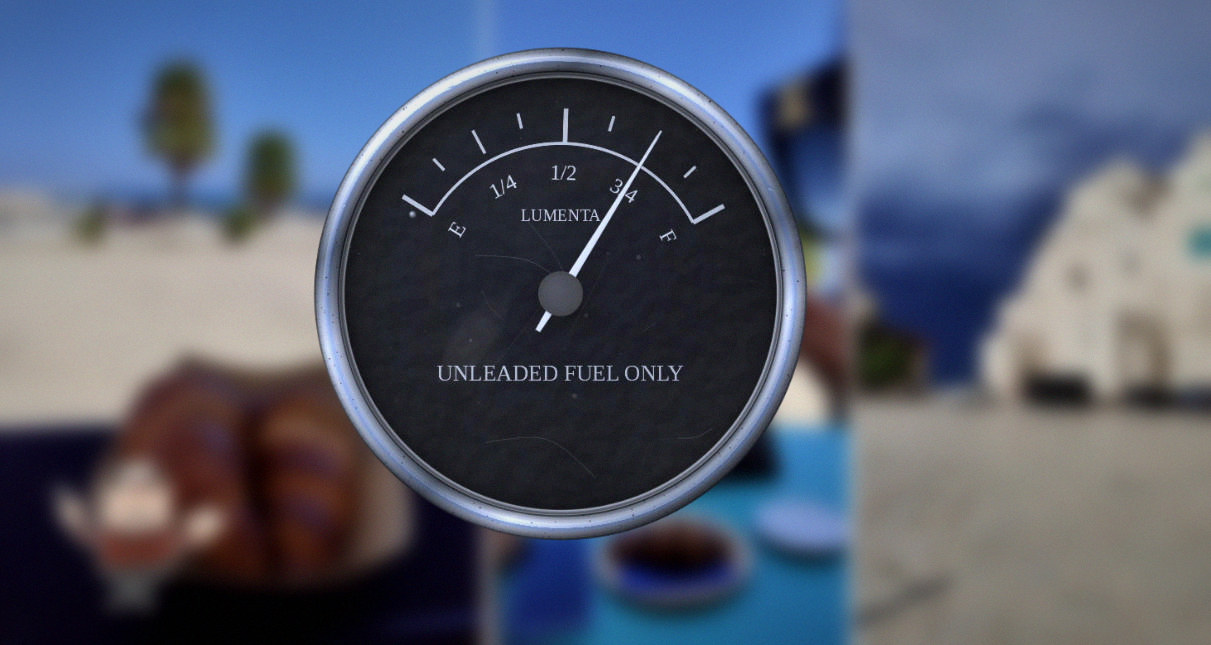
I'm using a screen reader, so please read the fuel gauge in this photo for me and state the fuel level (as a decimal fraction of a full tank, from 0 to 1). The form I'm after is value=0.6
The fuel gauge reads value=0.75
